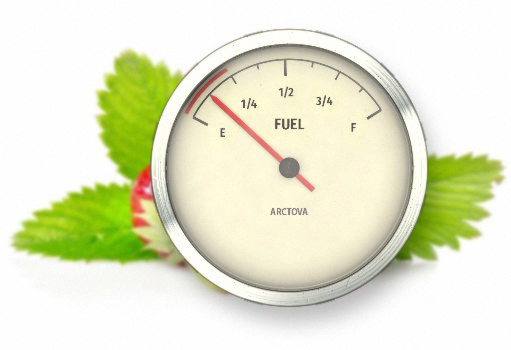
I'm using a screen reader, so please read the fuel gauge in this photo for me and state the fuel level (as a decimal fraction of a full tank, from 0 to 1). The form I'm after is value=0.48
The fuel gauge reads value=0.125
